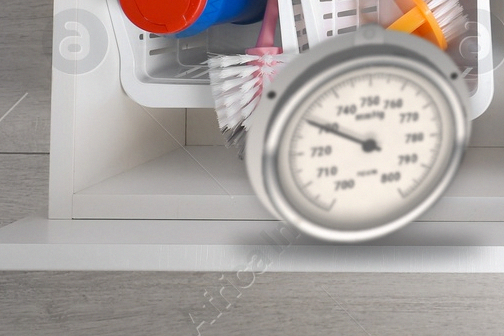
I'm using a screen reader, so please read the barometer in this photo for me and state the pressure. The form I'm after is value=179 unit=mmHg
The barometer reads value=730 unit=mmHg
